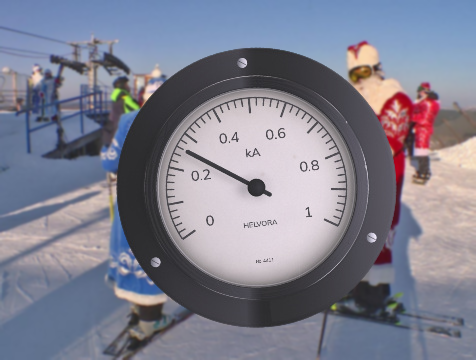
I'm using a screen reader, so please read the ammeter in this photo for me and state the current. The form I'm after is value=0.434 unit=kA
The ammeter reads value=0.26 unit=kA
